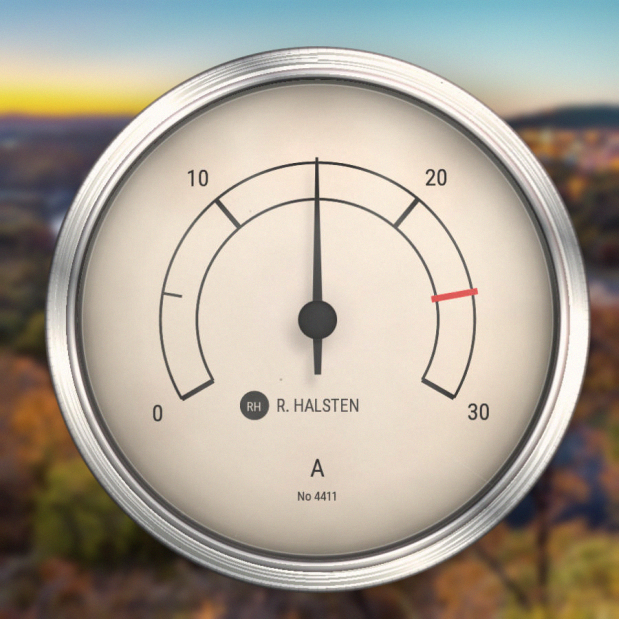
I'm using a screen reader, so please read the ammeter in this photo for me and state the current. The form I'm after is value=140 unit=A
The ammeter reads value=15 unit=A
